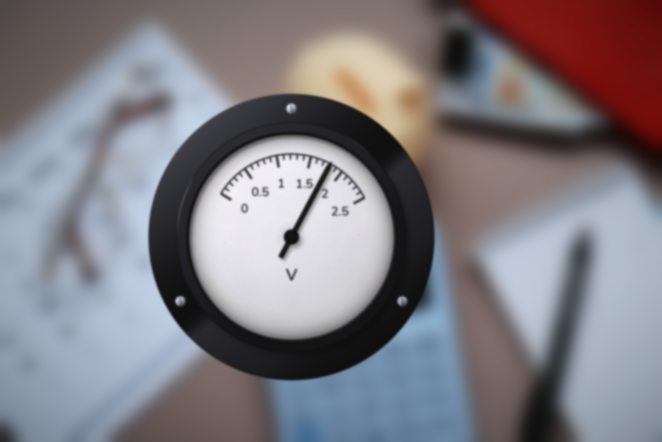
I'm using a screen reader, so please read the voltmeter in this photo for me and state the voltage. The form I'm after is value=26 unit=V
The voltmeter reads value=1.8 unit=V
